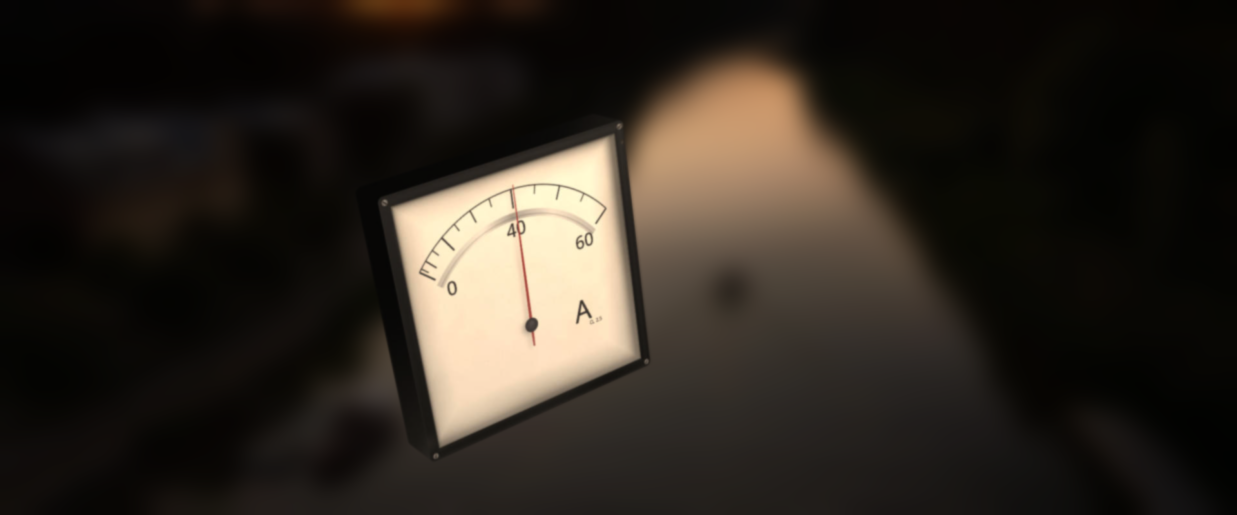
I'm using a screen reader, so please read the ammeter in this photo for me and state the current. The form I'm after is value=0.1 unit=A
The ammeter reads value=40 unit=A
